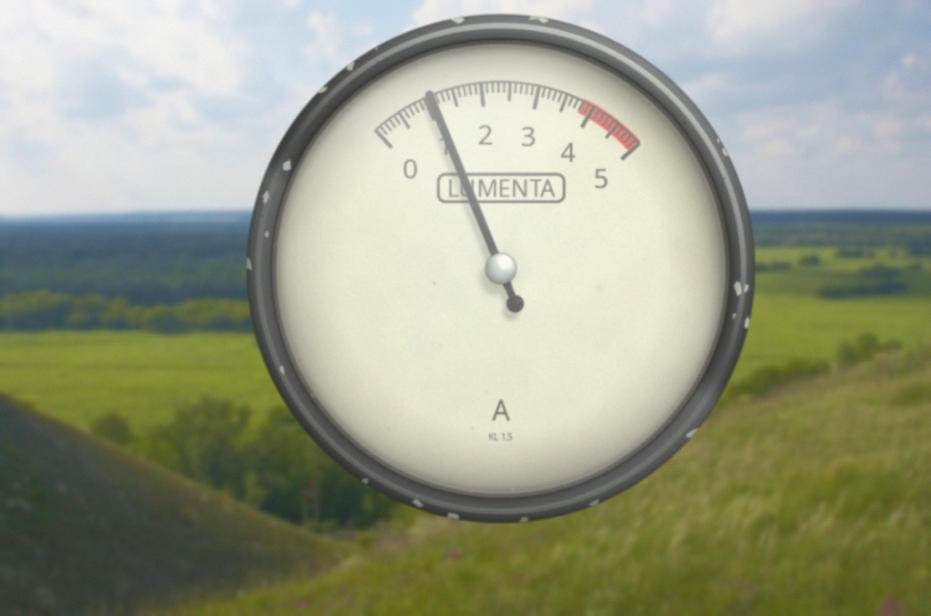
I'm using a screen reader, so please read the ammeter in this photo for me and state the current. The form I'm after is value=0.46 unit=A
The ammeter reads value=1.1 unit=A
